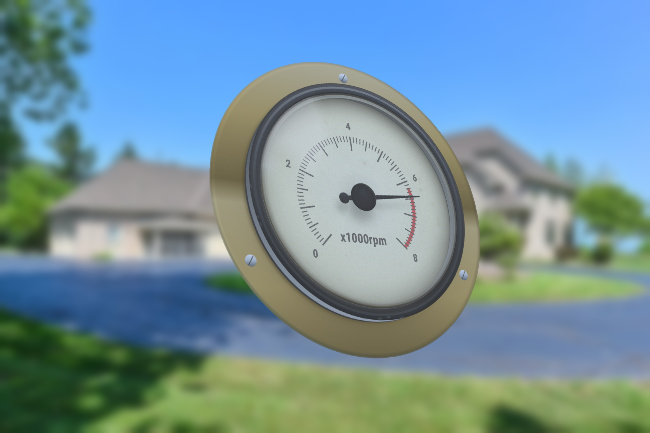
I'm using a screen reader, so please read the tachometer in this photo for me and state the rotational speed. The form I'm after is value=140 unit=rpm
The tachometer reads value=6500 unit=rpm
